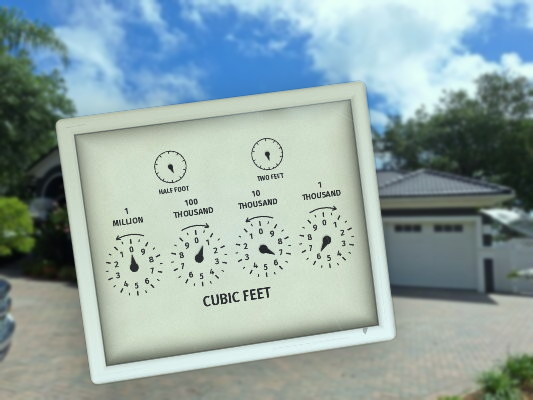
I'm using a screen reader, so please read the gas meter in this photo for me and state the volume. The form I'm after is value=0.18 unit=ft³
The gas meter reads value=6600 unit=ft³
